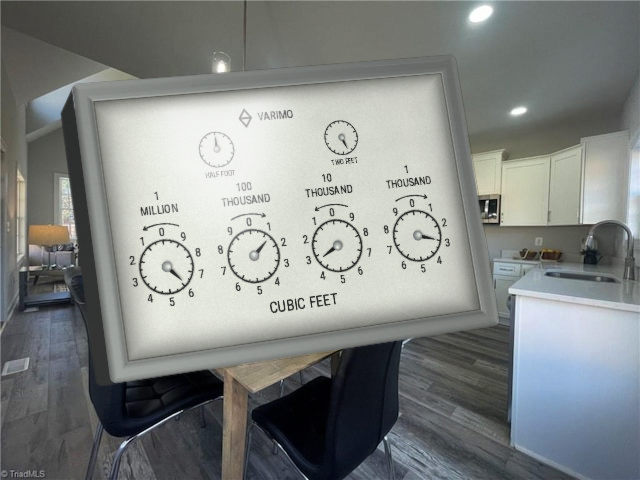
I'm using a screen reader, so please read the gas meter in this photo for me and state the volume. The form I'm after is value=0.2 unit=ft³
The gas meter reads value=613300 unit=ft³
